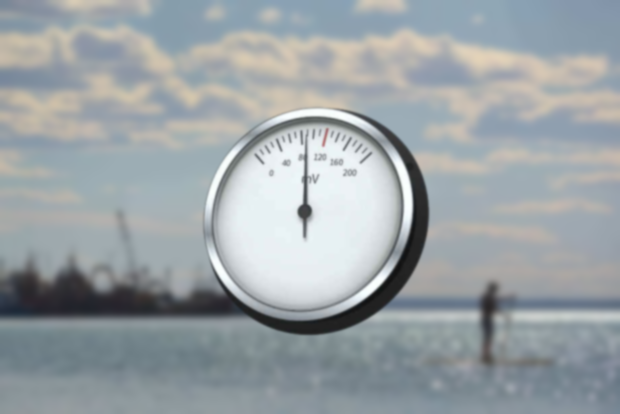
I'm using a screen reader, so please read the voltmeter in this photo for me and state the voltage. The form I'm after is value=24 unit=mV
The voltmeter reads value=90 unit=mV
